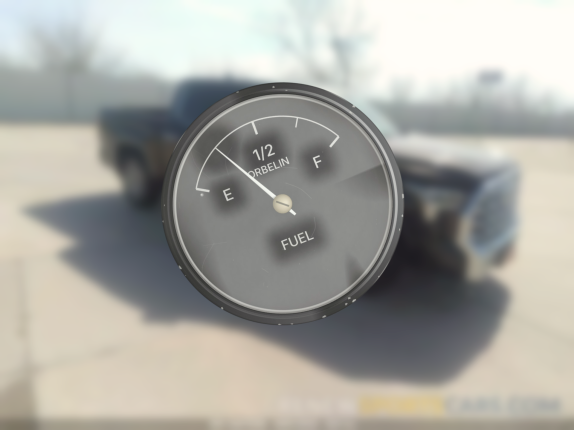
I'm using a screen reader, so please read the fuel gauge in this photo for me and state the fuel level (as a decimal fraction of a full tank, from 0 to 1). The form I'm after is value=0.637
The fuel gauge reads value=0.25
